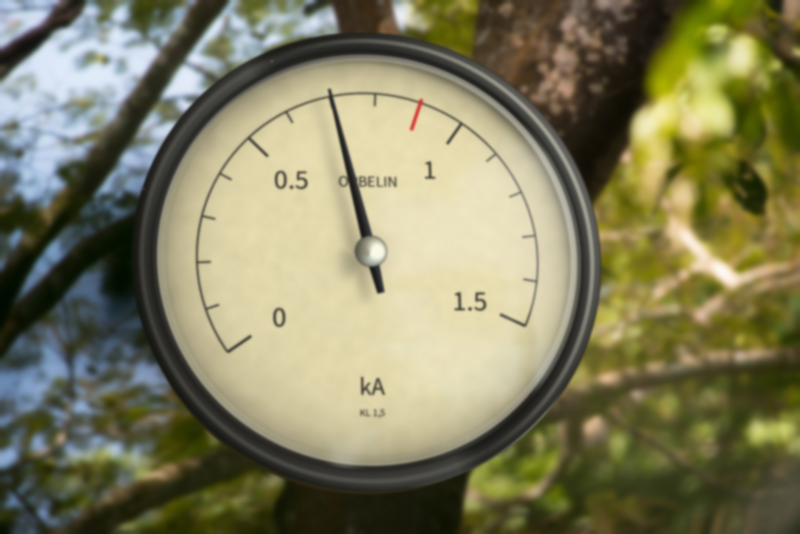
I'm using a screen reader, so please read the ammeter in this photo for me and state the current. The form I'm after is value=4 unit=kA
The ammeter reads value=0.7 unit=kA
